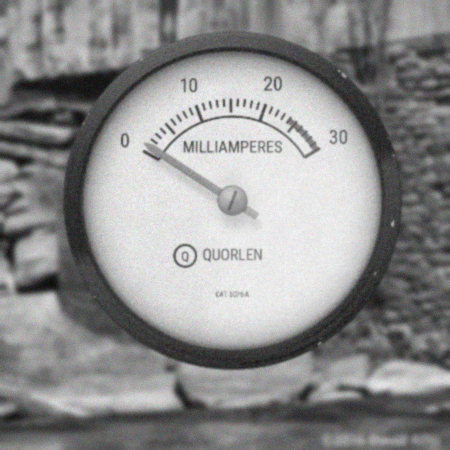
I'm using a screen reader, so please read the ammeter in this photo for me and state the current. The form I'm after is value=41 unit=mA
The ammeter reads value=1 unit=mA
